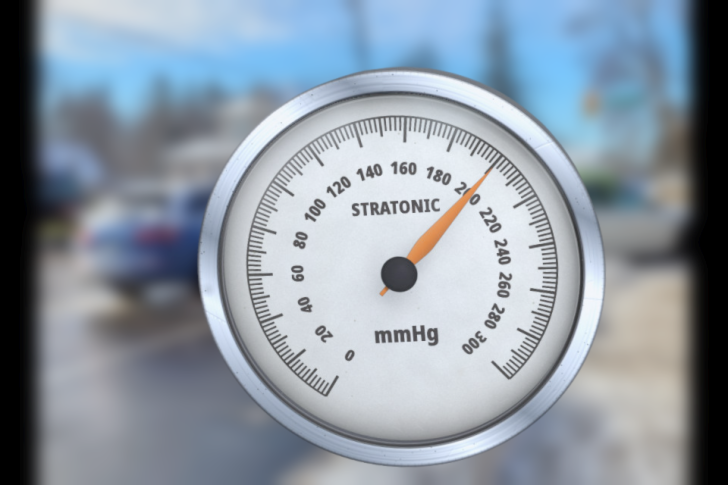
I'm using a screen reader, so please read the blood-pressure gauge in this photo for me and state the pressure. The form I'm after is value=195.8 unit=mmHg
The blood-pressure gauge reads value=200 unit=mmHg
